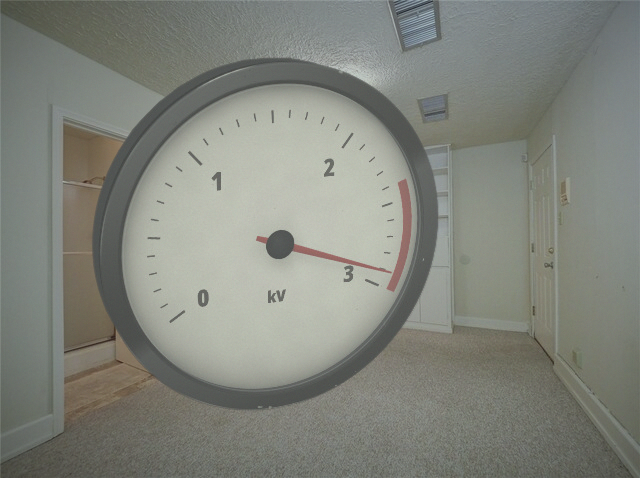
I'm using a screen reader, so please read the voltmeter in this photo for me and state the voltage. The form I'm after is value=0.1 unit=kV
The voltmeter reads value=2.9 unit=kV
